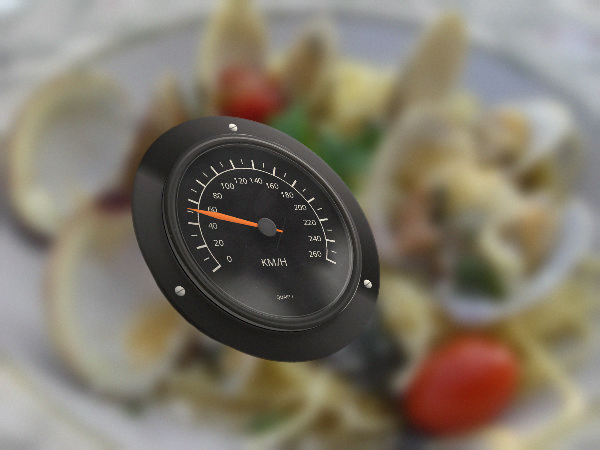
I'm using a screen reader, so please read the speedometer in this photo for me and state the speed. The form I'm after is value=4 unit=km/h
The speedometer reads value=50 unit=km/h
